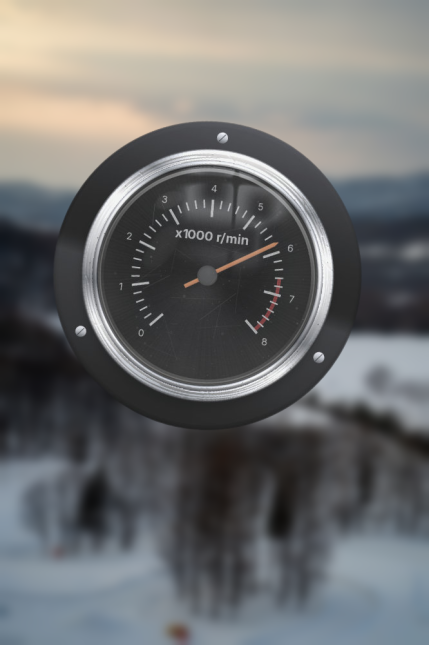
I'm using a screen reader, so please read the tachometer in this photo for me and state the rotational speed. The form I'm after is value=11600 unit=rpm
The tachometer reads value=5800 unit=rpm
